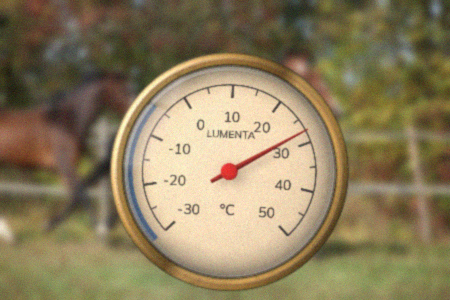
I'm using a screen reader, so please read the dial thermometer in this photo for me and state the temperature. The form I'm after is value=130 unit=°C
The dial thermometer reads value=27.5 unit=°C
